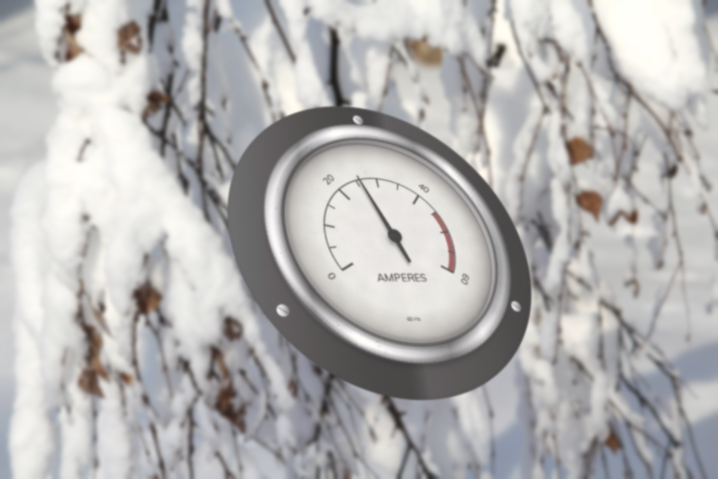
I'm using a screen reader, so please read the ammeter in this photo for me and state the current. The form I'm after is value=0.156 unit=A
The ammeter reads value=25 unit=A
